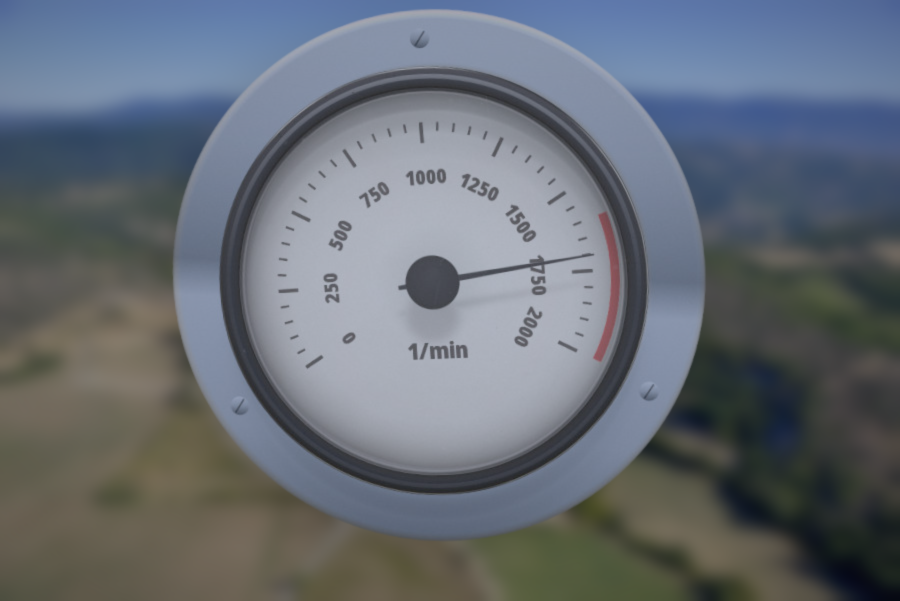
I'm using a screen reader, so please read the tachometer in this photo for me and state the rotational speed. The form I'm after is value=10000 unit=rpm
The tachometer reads value=1700 unit=rpm
